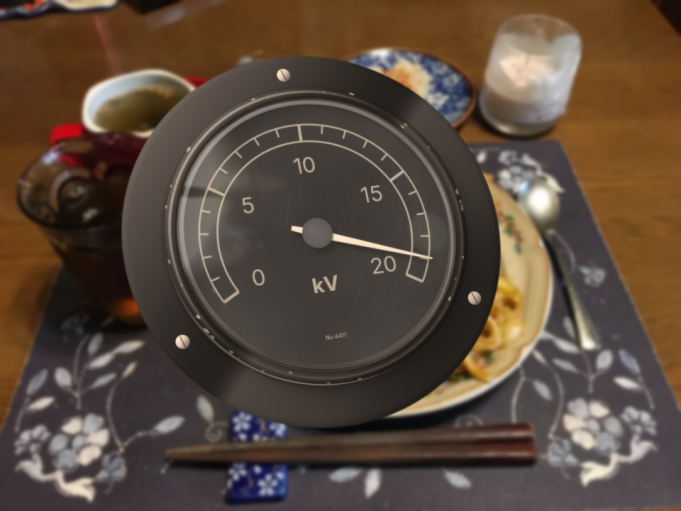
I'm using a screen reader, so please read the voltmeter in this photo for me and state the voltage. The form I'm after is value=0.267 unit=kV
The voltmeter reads value=19 unit=kV
